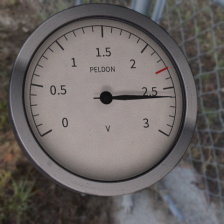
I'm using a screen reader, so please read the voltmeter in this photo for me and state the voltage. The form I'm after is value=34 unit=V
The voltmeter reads value=2.6 unit=V
